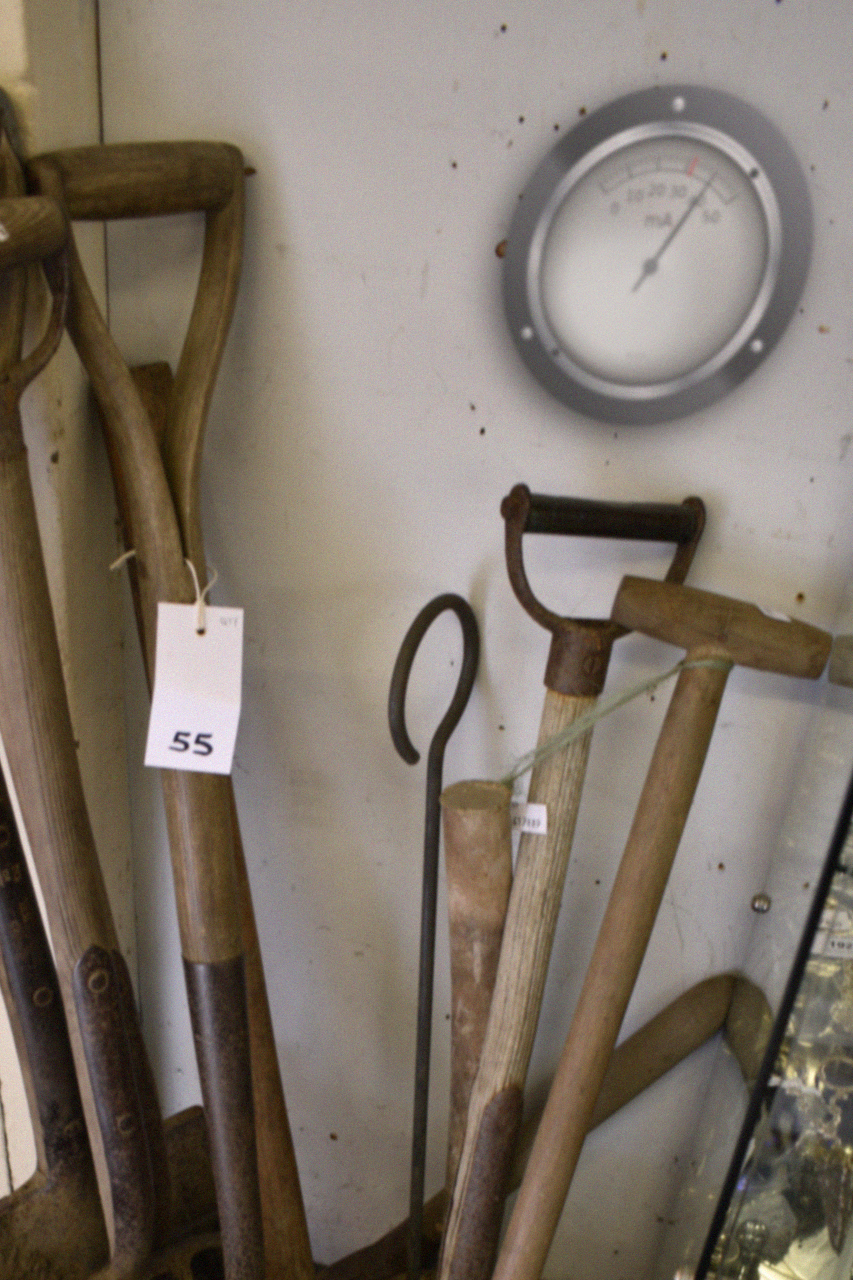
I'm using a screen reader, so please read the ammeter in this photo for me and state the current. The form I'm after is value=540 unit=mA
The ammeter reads value=40 unit=mA
